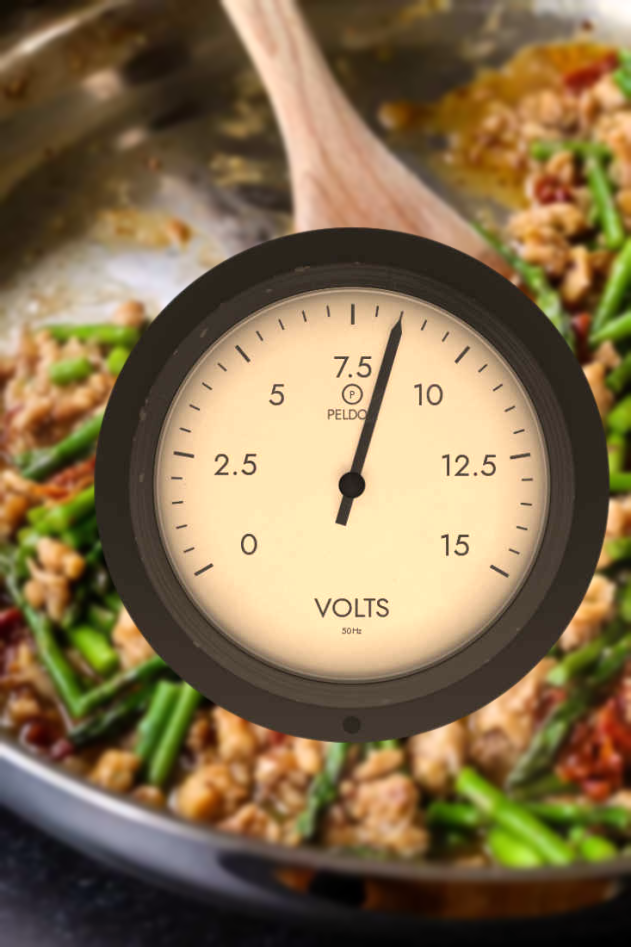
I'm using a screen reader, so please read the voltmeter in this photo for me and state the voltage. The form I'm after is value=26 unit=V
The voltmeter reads value=8.5 unit=V
